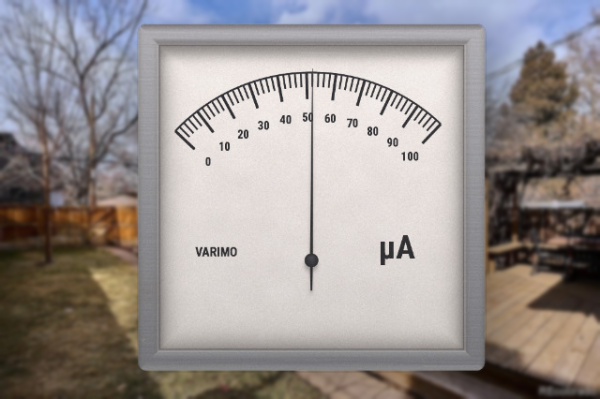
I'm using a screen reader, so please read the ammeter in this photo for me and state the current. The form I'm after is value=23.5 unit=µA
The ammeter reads value=52 unit=µA
